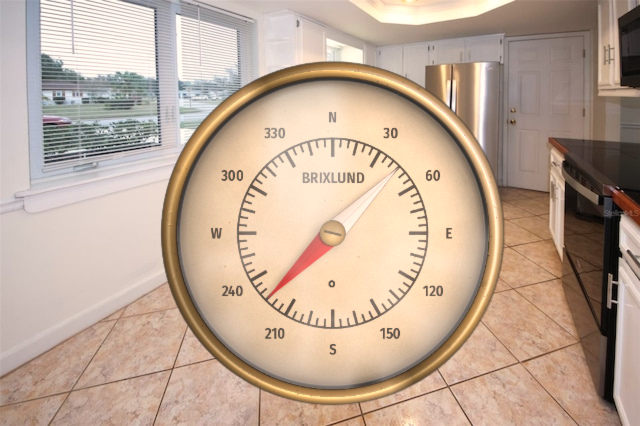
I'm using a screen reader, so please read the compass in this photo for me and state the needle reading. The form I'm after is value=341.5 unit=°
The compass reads value=225 unit=°
